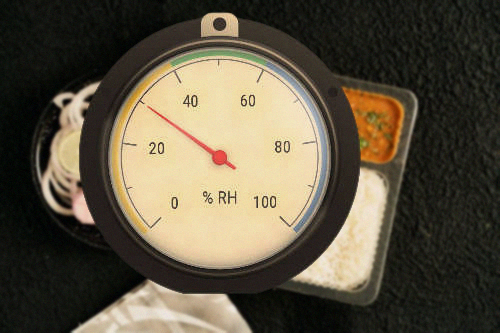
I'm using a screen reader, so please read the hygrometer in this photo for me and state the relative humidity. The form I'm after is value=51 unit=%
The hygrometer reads value=30 unit=%
